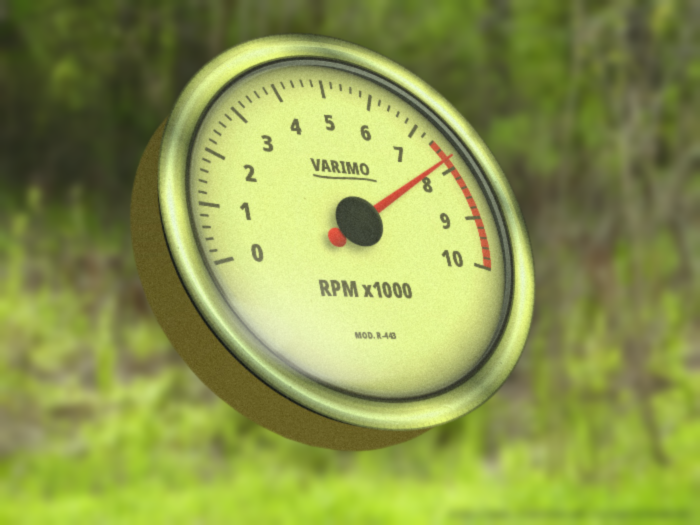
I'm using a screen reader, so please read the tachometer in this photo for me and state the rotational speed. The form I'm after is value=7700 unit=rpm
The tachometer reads value=7800 unit=rpm
